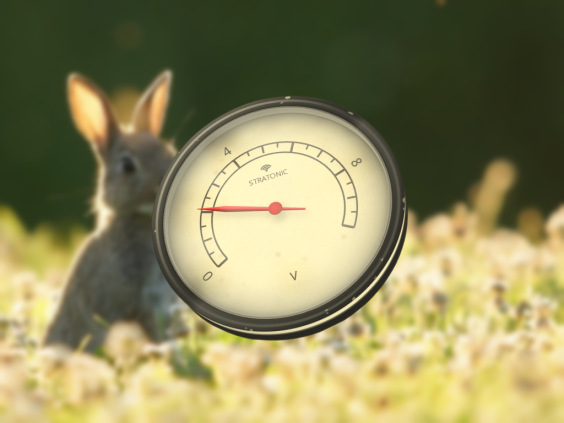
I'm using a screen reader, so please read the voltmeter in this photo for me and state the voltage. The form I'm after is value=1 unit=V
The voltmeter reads value=2 unit=V
